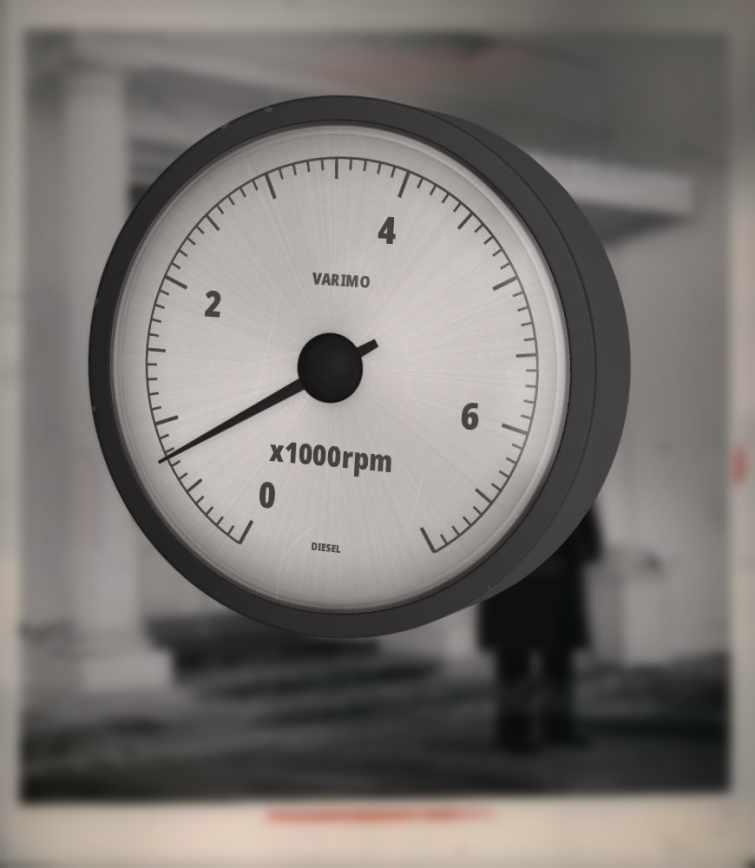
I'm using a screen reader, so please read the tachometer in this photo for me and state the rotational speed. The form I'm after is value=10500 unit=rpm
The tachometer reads value=750 unit=rpm
